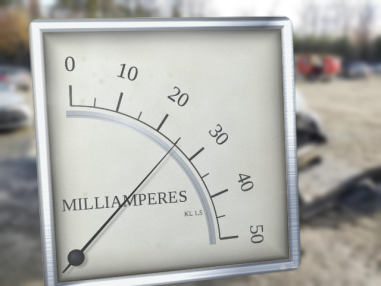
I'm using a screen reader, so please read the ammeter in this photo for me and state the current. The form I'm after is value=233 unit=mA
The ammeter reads value=25 unit=mA
